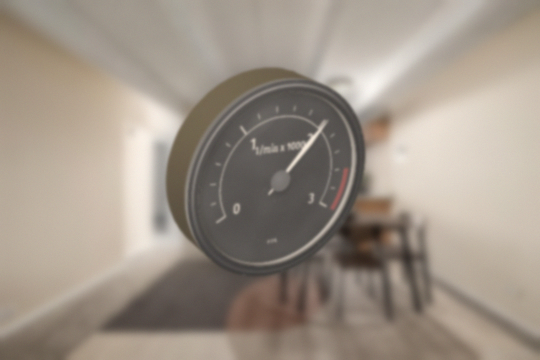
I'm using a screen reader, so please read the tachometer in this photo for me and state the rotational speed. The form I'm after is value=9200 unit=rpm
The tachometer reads value=2000 unit=rpm
